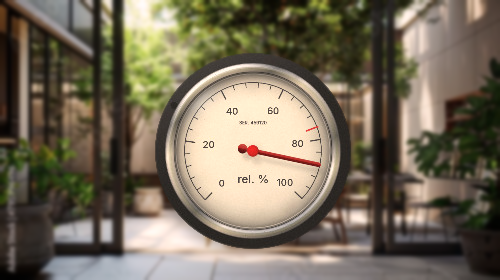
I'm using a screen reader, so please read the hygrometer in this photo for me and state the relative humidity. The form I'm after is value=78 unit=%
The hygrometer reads value=88 unit=%
